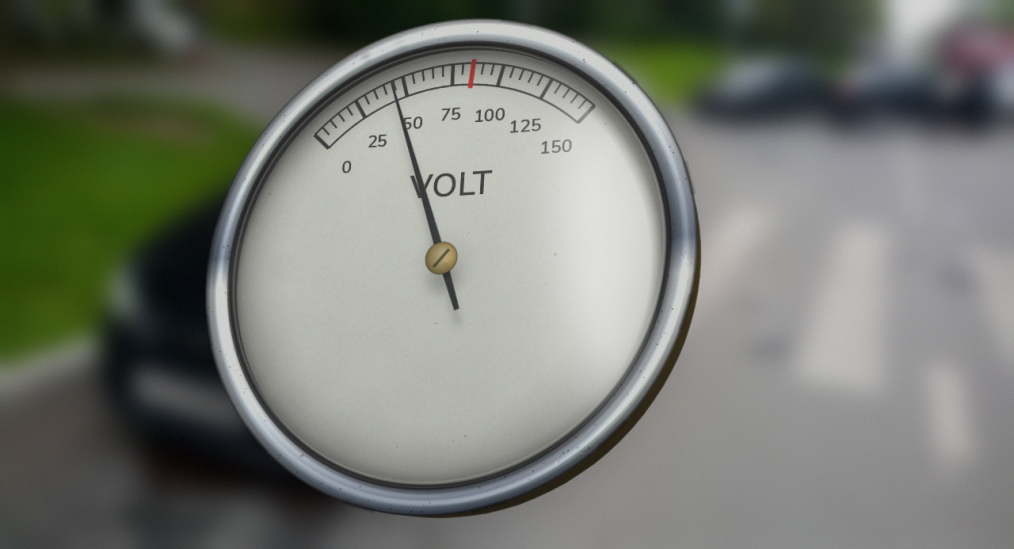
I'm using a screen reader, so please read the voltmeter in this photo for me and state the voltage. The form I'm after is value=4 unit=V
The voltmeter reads value=45 unit=V
